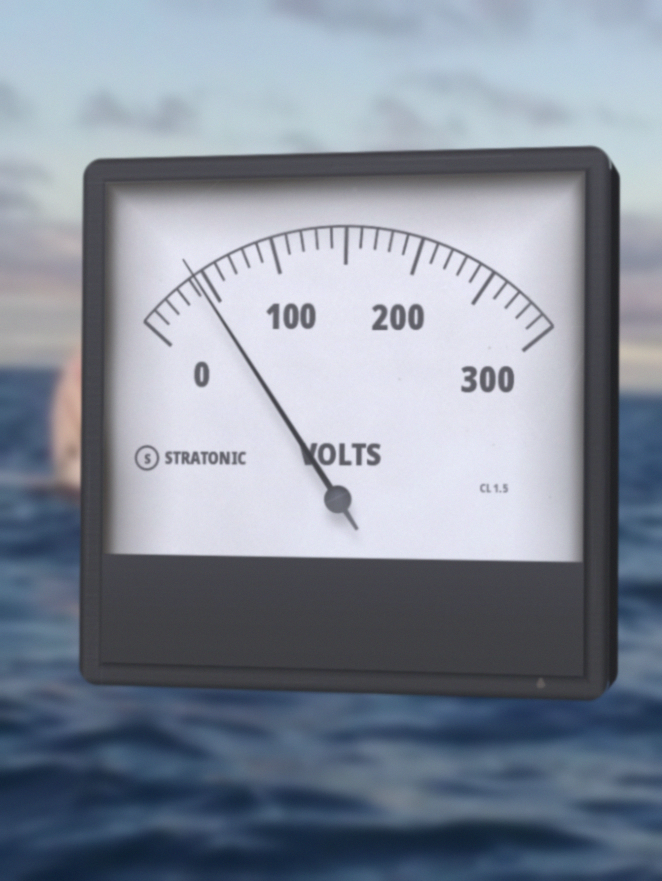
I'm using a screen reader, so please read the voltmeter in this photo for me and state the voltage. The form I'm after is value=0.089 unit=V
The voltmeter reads value=45 unit=V
